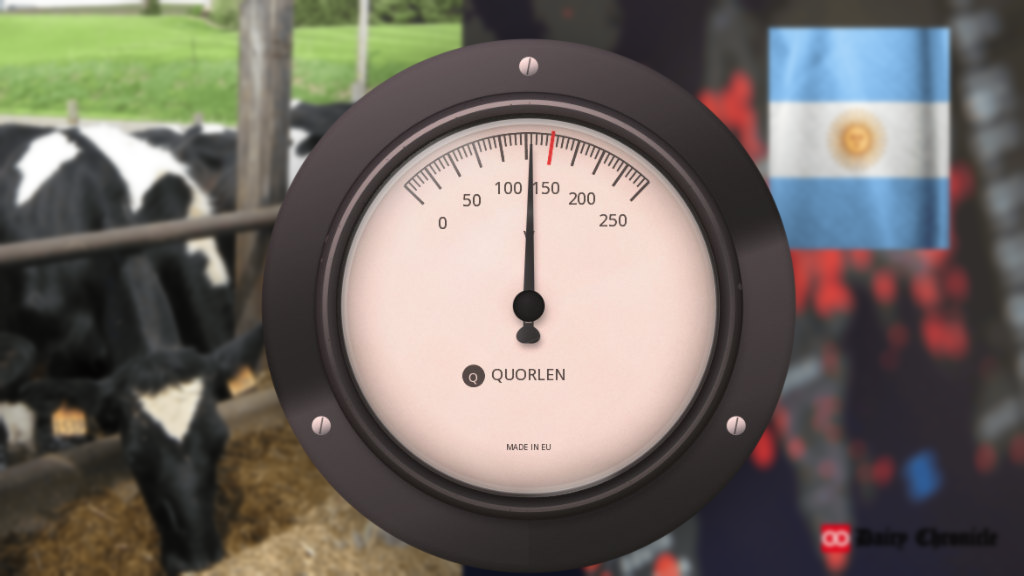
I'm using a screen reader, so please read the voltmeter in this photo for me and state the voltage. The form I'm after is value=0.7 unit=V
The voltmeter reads value=130 unit=V
